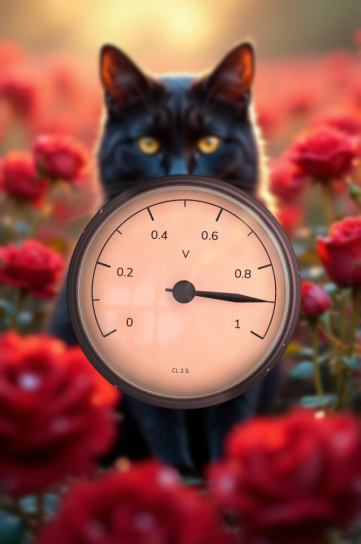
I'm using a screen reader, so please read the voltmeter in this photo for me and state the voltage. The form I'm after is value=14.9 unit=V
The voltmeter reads value=0.9 unit=V
